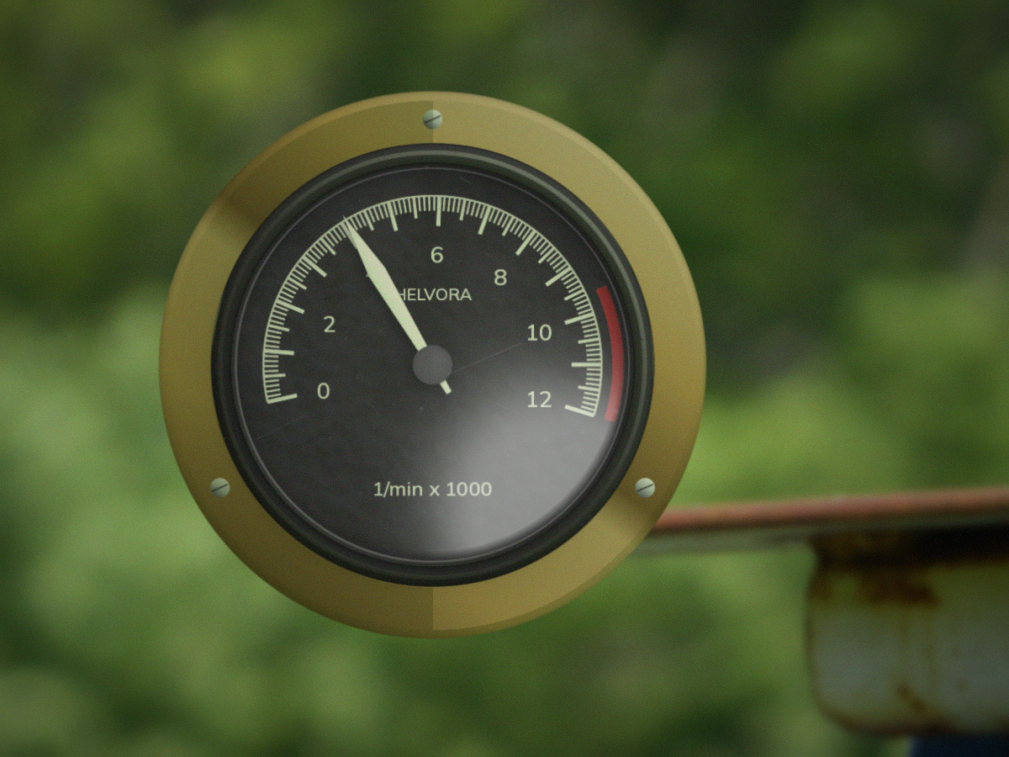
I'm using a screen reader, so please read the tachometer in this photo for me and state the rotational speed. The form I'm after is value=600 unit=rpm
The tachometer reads value=4100 unit=rpm
